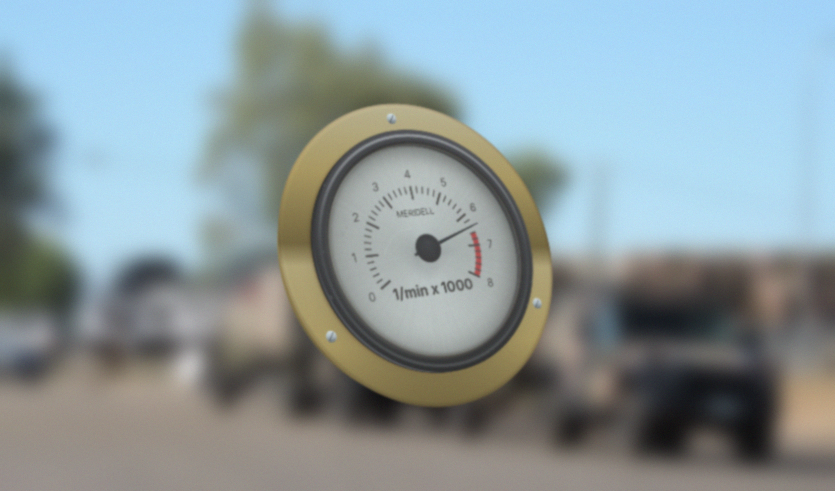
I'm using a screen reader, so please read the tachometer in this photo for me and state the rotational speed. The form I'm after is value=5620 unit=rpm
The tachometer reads value=6400 unit=rpm
